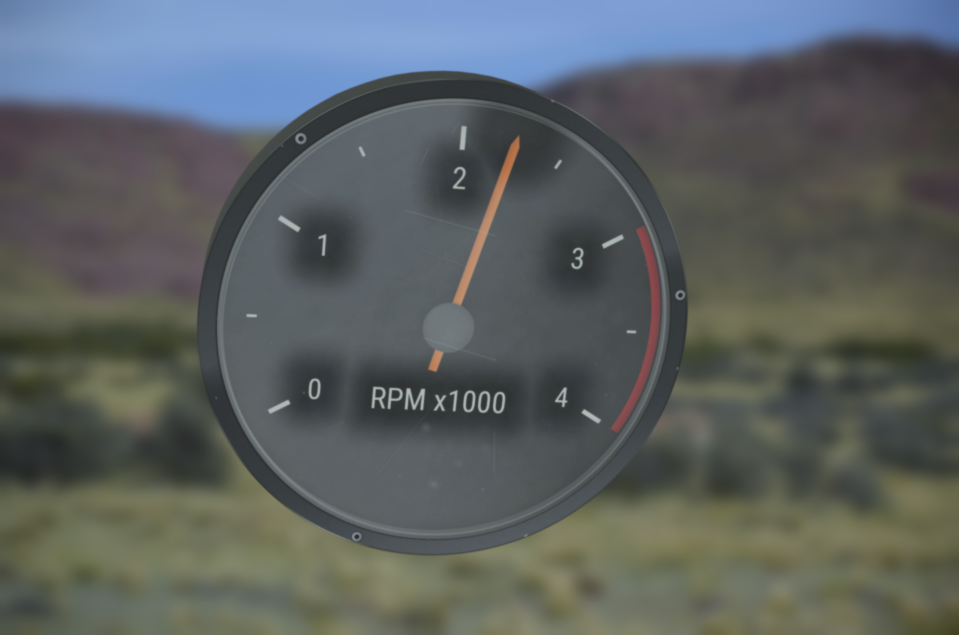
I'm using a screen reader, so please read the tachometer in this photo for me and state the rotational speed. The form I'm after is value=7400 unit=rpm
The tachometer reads value=2250 unit=rpm
